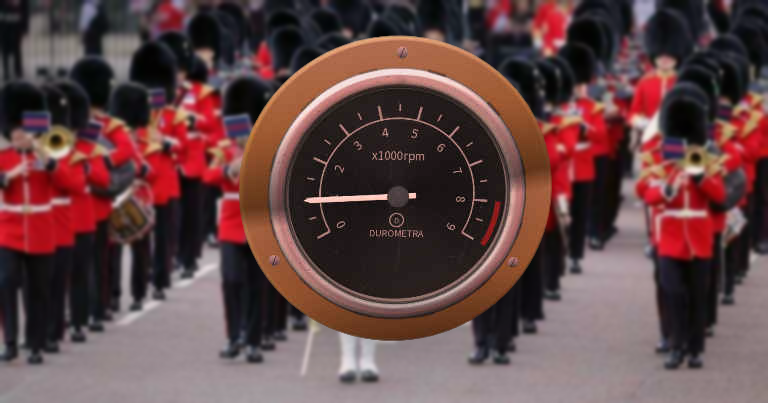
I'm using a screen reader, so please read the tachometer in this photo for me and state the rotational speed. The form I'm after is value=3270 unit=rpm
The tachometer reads value=1000 unit=rpm
